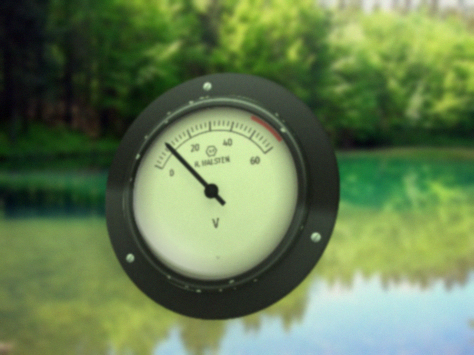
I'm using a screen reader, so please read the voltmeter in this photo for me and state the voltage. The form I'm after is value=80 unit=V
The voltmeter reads value=10 unit=V
